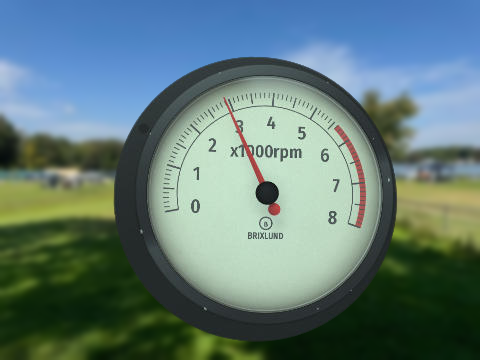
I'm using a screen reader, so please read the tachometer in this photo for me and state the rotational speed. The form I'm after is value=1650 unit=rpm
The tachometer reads value=2900 unit=rpm
